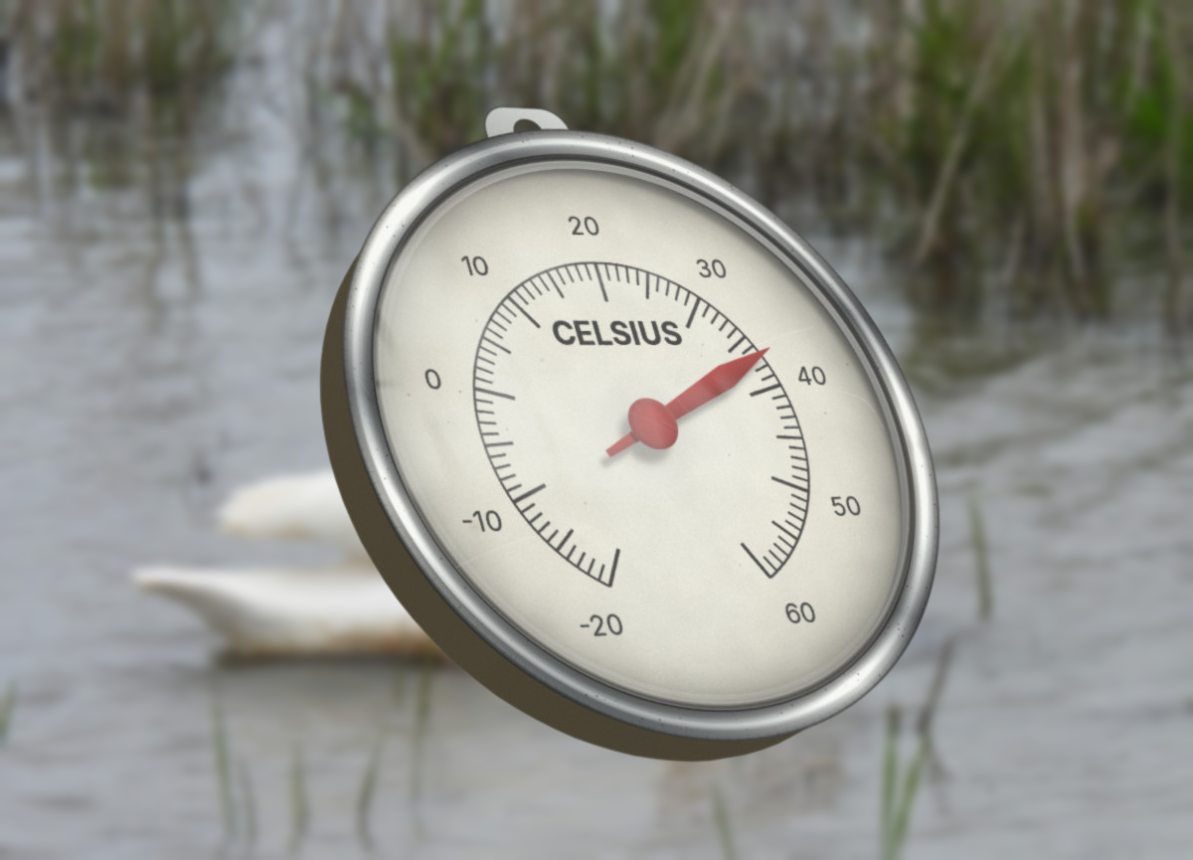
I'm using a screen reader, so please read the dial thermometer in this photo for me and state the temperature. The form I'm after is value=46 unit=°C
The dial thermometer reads value=37 unit=°C
